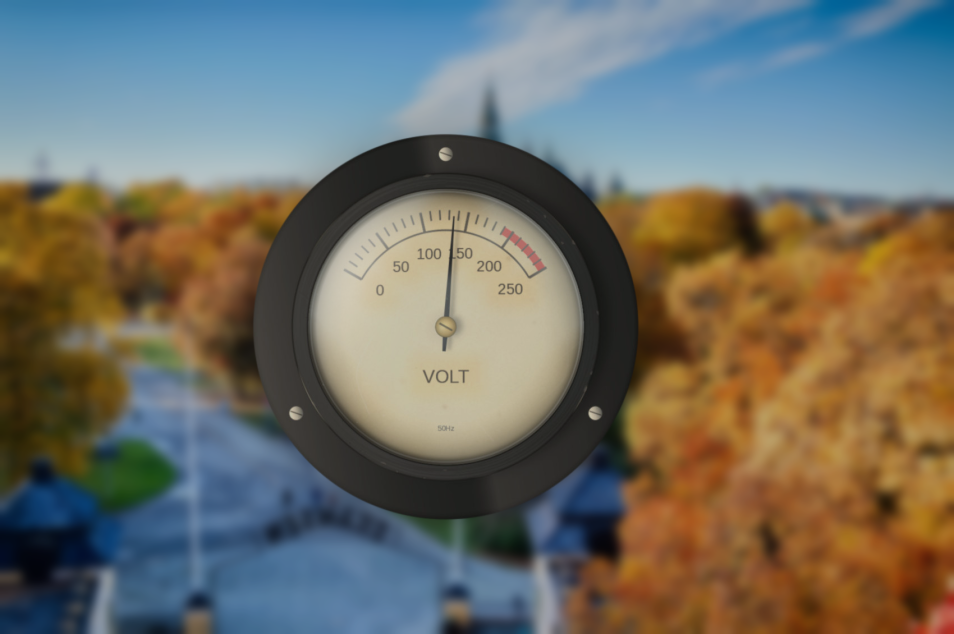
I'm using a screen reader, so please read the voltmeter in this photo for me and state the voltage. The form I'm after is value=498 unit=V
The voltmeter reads value=135 unit=V
